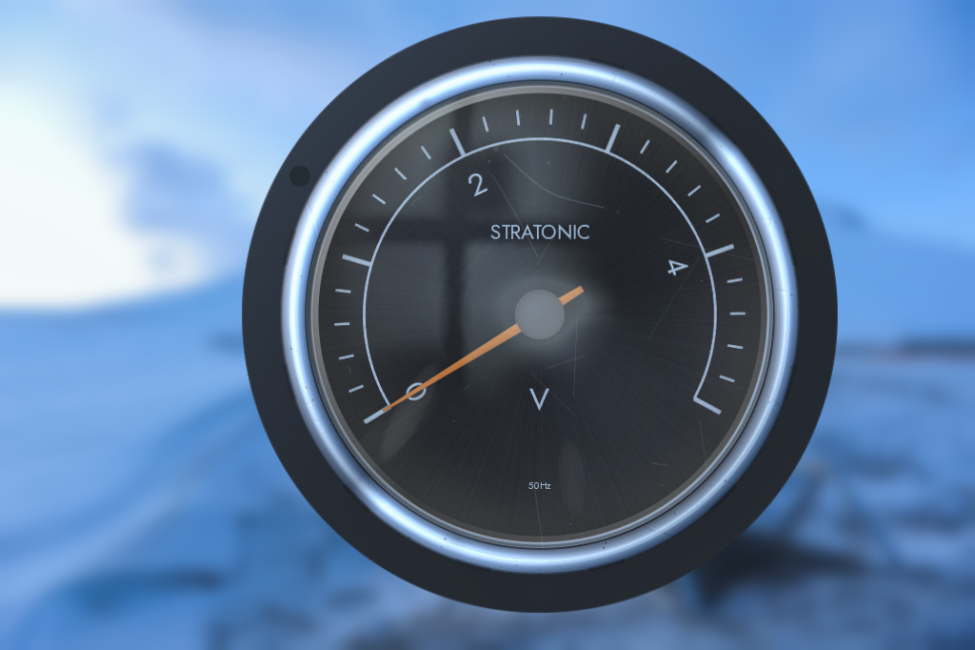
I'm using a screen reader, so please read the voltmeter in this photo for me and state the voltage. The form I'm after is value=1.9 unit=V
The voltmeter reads value=0 unit=V
